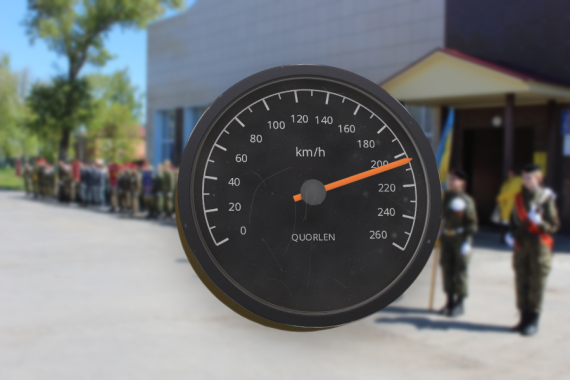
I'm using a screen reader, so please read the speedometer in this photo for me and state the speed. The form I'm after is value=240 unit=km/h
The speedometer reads value=205 unit=km/h
